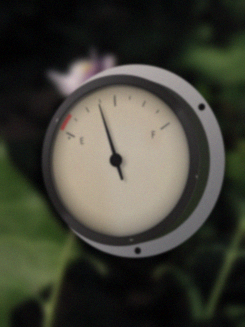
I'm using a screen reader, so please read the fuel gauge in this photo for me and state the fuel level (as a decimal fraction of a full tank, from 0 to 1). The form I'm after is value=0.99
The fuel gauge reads value=0.375
